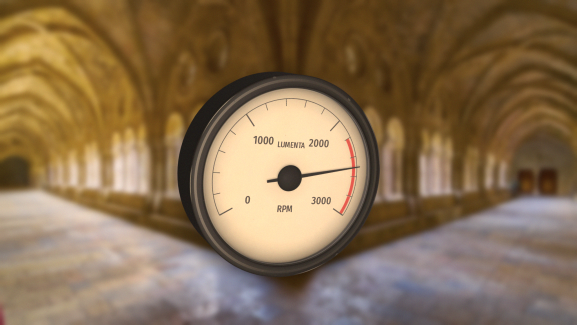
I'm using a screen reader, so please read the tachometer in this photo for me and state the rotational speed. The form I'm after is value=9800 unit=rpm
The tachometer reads value=2500 unit=rpm
